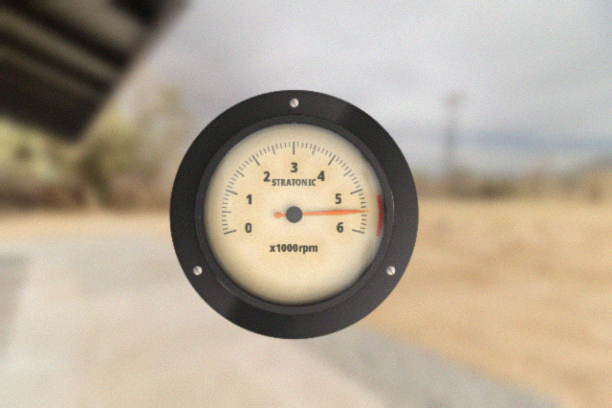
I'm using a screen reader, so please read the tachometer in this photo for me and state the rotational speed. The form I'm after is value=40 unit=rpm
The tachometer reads value=5500 unit=rpm
